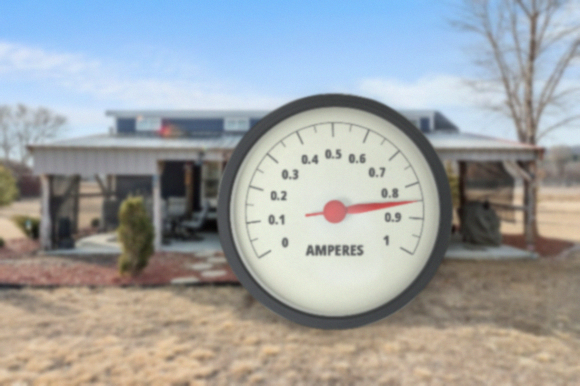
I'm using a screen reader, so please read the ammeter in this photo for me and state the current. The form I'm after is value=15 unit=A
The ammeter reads value=0.85 unit=A
